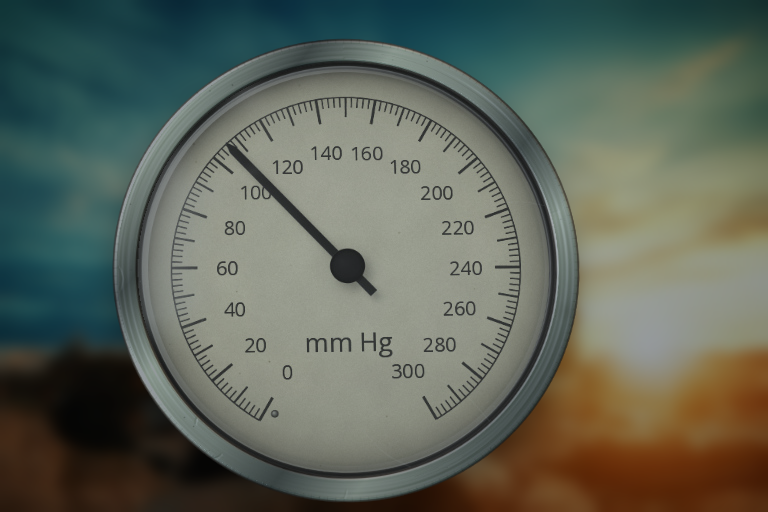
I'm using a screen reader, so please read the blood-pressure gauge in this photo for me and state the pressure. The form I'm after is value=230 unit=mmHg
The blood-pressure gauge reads value=106 unit=mmHg
